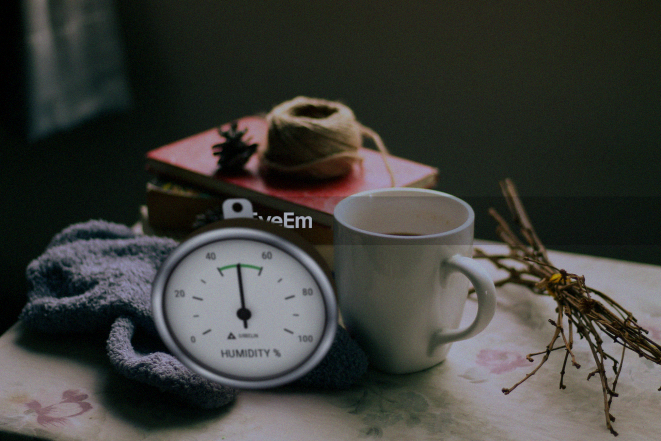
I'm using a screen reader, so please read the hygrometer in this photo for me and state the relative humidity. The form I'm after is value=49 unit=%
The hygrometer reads value=50 unit=%
